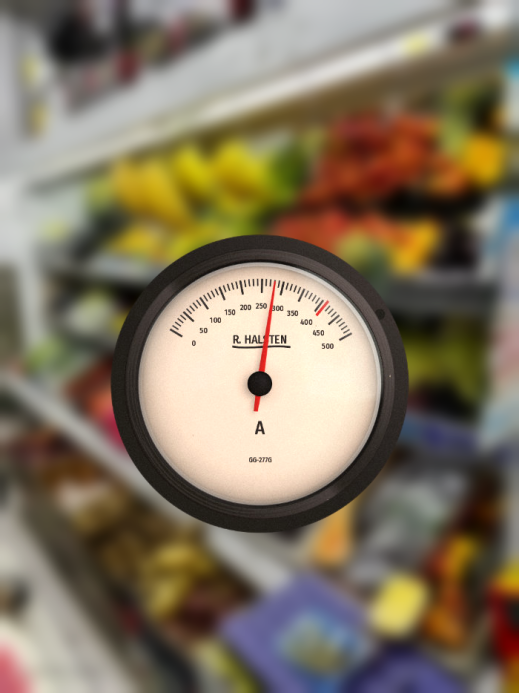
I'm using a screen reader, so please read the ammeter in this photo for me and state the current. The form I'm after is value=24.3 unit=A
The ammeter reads value=280 unit=A
